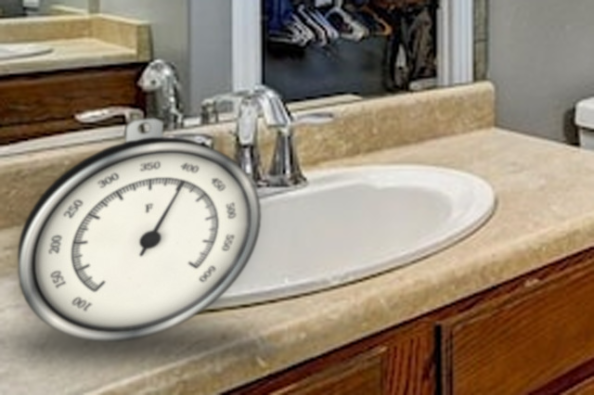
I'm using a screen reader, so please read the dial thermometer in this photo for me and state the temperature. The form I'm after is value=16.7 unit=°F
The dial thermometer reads value=400 unit=°F
